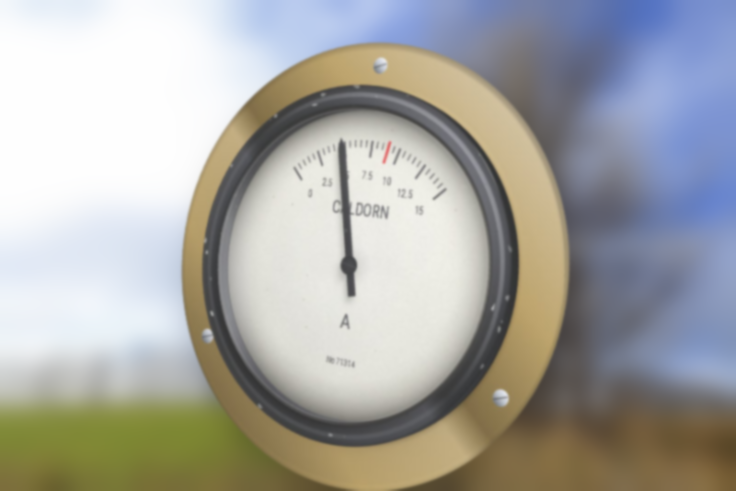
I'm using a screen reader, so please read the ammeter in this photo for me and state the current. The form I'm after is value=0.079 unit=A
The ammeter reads value=5 unit=A
